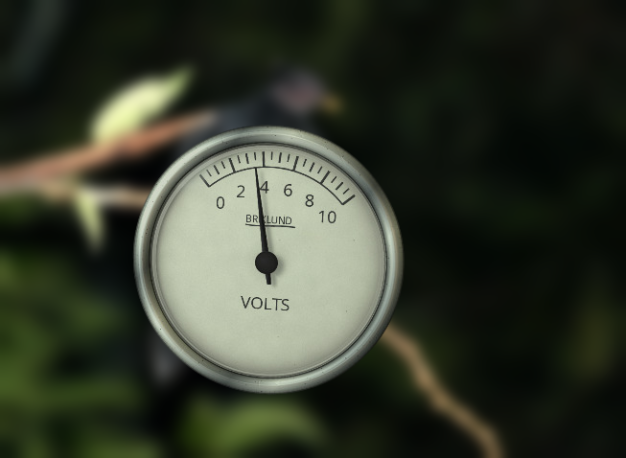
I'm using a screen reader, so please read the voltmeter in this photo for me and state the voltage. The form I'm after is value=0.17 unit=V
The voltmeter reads value=3.5 unit=V
